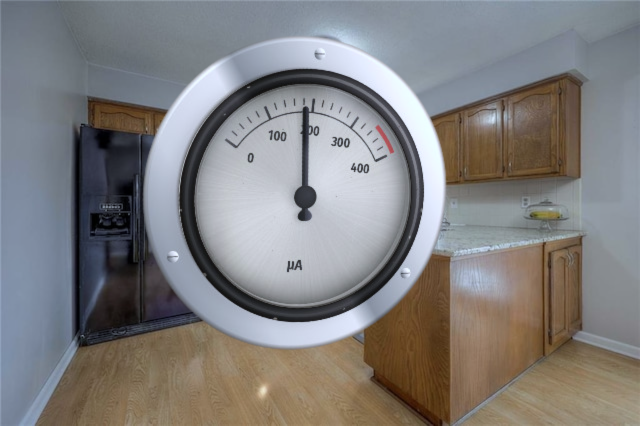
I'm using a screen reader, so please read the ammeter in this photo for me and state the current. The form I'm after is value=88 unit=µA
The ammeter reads value=180 unit=µA
